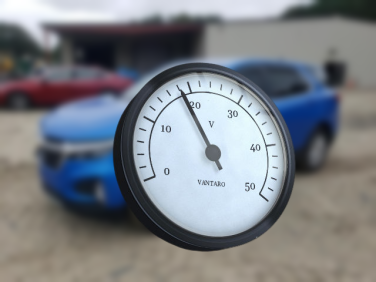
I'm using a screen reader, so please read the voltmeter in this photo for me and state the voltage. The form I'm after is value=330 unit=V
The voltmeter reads value=18 unit=V
